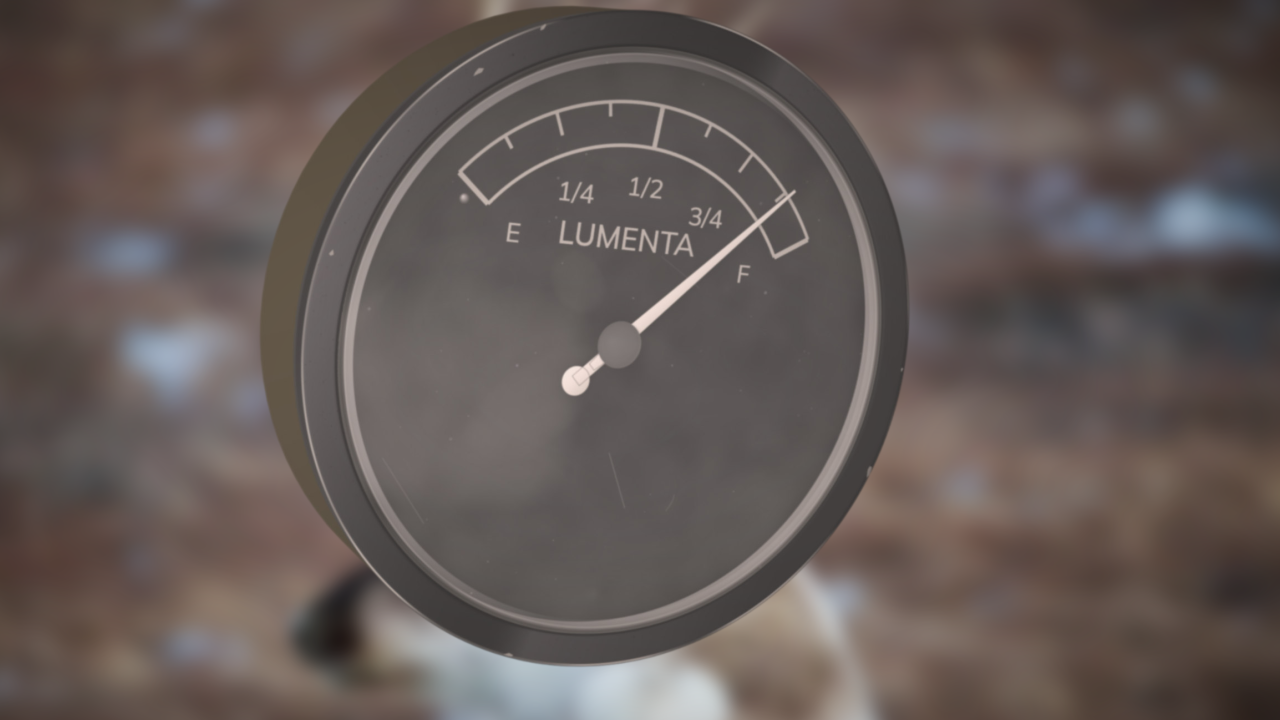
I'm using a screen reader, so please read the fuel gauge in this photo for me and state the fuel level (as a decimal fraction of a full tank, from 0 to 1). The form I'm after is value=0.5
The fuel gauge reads value=0.875
